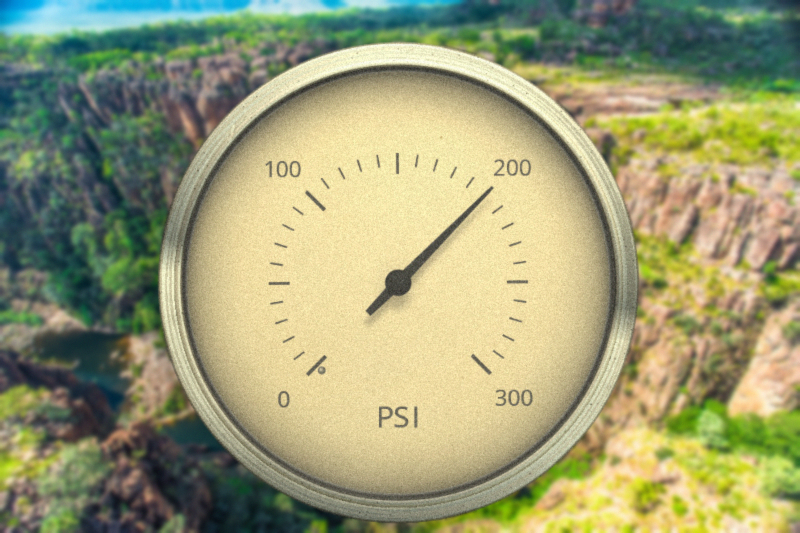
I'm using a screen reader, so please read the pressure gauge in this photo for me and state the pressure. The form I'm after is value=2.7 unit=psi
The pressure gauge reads value=200 unit=psi
